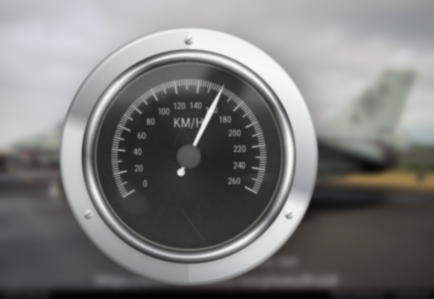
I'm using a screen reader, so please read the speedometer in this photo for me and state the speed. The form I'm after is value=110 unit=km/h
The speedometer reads value=160 unit=km/h
